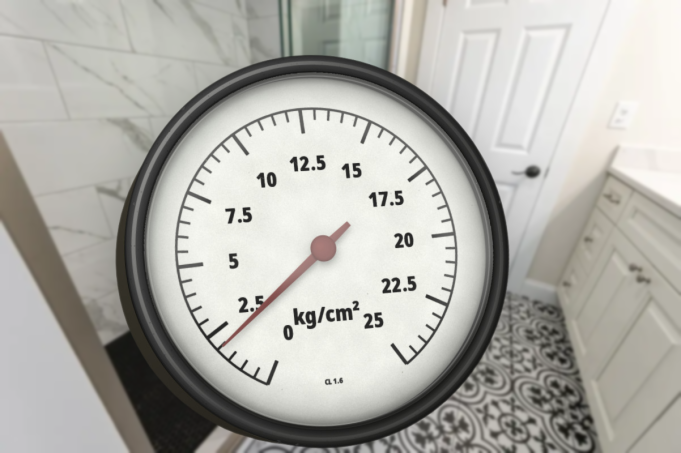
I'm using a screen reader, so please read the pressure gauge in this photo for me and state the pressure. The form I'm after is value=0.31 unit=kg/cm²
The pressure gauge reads value=2 unit=kg/cm²
